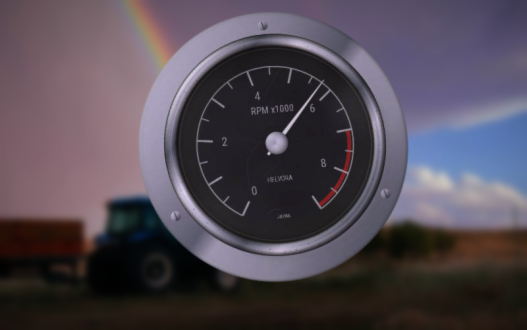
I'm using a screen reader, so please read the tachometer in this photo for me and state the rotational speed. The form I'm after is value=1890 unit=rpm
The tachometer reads value=5750 unit=rpm
